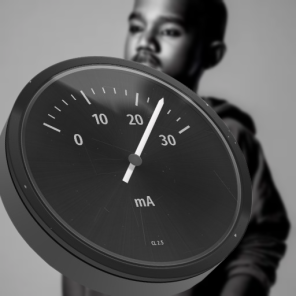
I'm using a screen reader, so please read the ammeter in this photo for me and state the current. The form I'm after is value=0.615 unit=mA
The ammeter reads value=24 unit=mA
